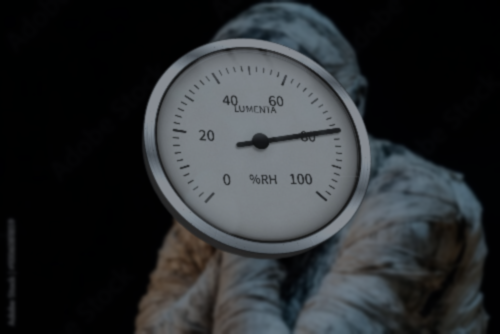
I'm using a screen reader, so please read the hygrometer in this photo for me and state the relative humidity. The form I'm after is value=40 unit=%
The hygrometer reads value=80 unit=%
